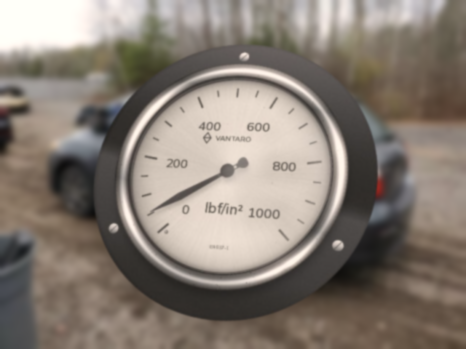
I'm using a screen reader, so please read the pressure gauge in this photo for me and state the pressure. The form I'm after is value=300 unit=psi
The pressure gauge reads value=50 unit=psi
